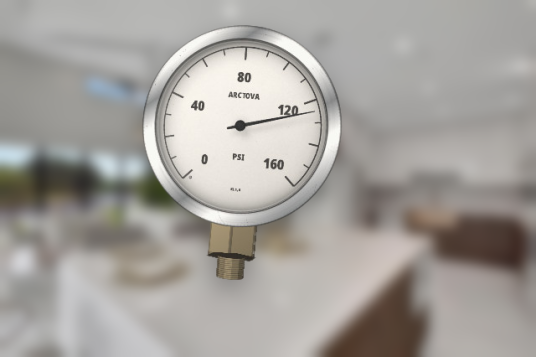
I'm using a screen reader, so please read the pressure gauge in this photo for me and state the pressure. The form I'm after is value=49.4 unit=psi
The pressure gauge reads value=125 unit=psi
